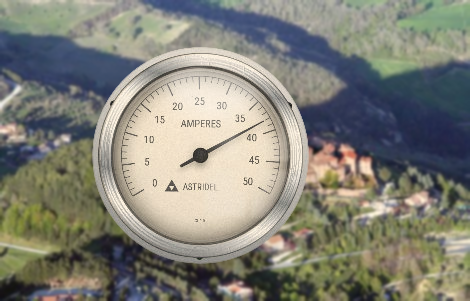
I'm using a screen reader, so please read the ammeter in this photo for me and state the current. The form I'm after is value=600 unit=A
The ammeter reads value=38 unit=A
